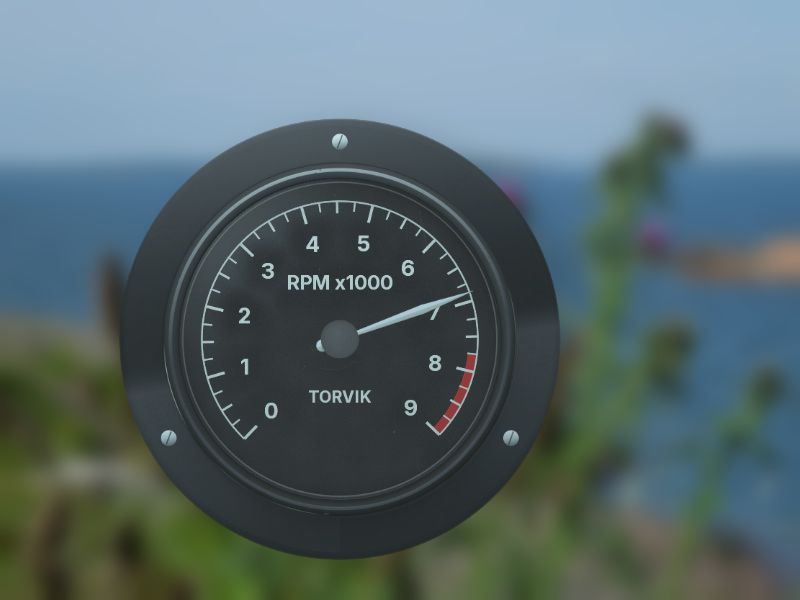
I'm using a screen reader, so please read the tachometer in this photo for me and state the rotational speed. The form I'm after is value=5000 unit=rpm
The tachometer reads value=6875 unit=rpm
